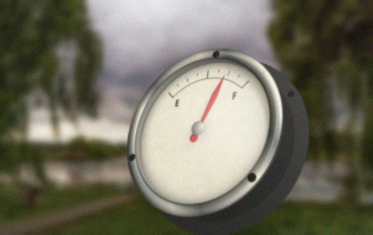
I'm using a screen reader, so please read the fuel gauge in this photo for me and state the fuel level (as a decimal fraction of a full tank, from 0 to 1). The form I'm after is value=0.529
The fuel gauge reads value=0.75
